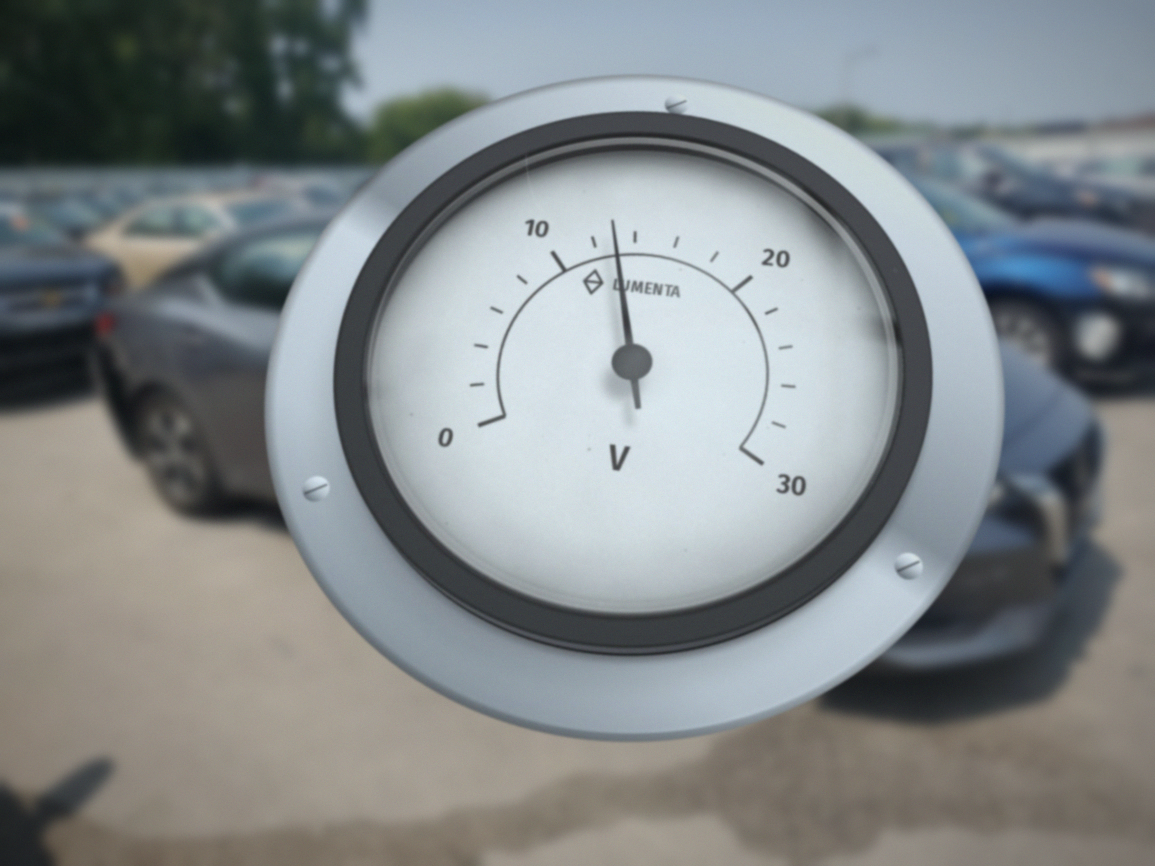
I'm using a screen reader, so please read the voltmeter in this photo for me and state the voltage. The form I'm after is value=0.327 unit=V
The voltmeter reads value=13 unit=V
